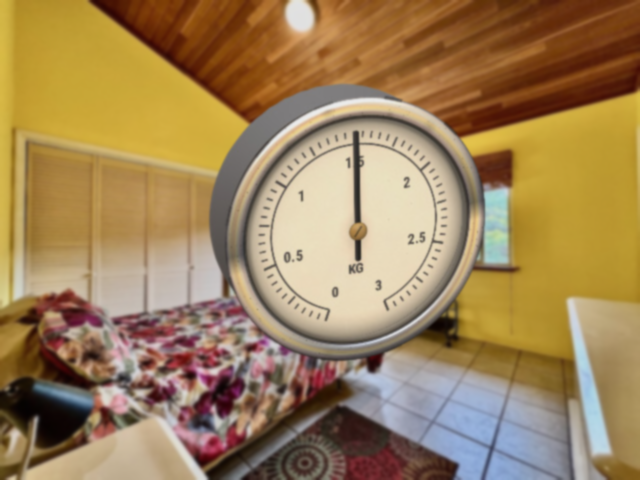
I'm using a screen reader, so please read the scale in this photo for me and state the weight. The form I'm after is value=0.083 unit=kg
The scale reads value=1.5 unit=kg
